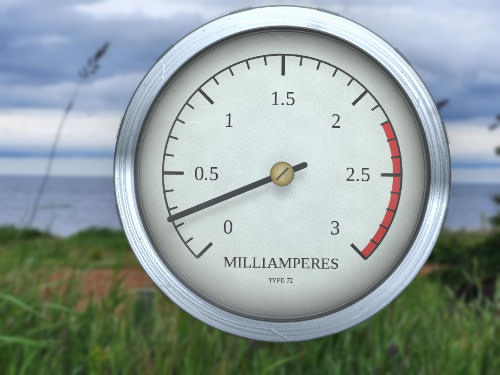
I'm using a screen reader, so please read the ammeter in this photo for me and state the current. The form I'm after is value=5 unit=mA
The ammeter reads value=0.25 unit=mA
